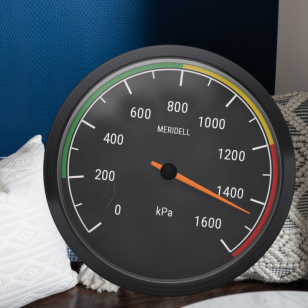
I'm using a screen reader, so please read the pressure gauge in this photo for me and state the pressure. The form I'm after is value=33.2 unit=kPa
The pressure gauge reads value=1450 unit=kPa
